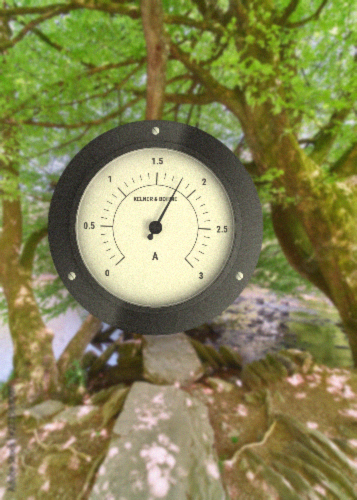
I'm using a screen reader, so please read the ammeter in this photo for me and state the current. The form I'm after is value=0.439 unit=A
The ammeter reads value=1.8 unit=A
